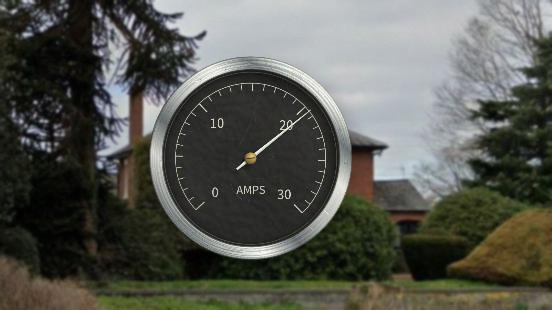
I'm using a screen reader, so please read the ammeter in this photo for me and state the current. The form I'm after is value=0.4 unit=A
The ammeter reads value=20.5 unit=A
